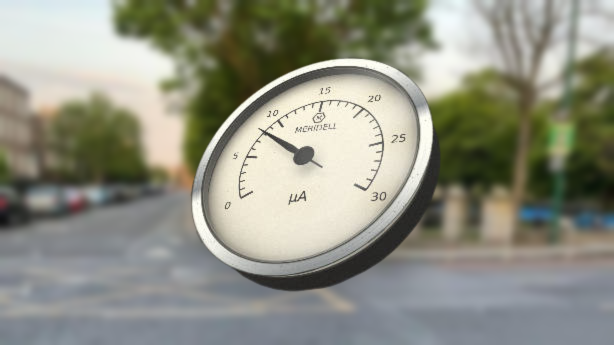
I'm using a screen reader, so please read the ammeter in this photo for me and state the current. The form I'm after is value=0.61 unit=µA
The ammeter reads value=8 unit=µA
